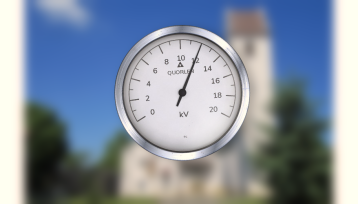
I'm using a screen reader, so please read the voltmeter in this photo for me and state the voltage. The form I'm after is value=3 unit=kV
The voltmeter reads value=12 unit=kV
